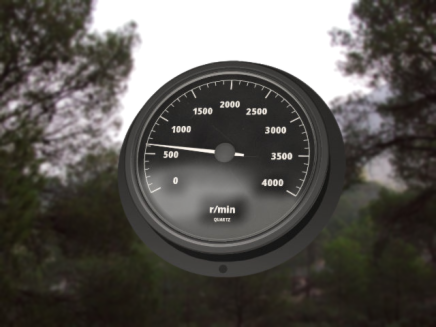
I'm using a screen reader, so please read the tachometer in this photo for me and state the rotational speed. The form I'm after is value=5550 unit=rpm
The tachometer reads value=600 unit=rpm
